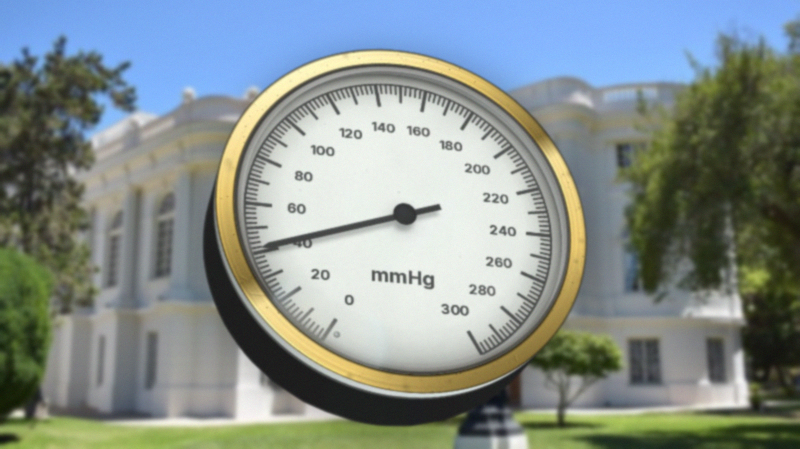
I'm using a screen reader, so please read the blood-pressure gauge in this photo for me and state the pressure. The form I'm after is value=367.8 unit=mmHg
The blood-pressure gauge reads value=40 unit=mmHg
